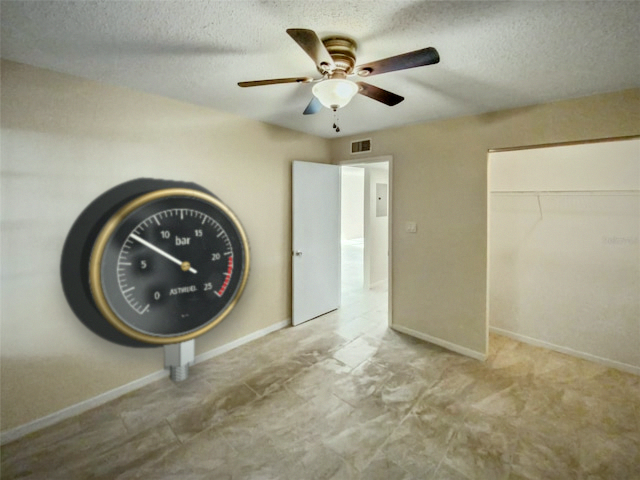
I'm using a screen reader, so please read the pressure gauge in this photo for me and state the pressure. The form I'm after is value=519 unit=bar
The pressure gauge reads value=7.5 unit=bar
